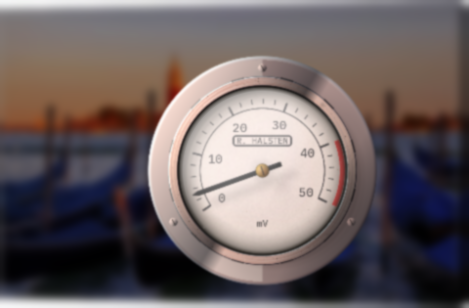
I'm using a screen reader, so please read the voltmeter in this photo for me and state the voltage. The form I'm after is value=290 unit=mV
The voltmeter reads value=3 unit=mV
